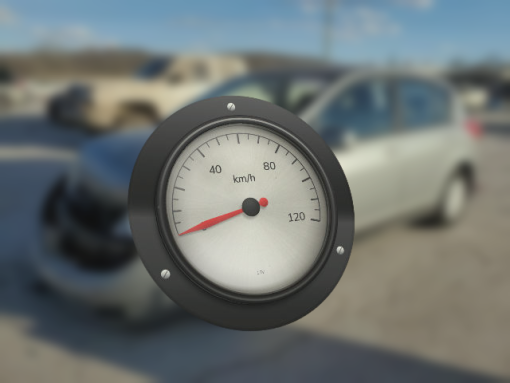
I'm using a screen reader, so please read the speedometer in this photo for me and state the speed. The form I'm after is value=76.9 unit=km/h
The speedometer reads value=0 unit=km/h
